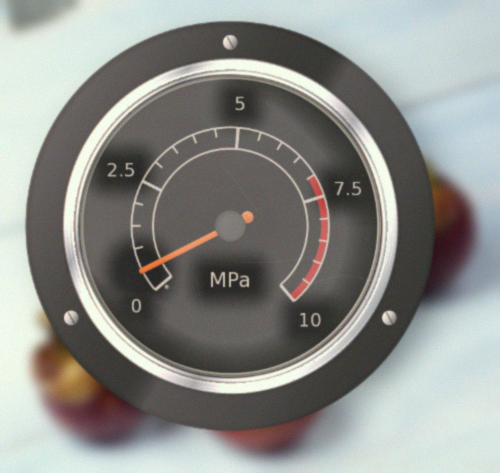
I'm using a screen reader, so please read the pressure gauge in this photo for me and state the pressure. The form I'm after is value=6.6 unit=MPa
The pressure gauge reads value=0.5 unit=MPa
